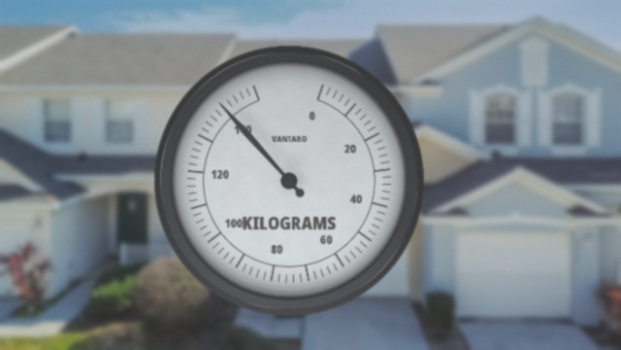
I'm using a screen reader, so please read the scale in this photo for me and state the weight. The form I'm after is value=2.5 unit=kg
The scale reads value=140 unit=kg
